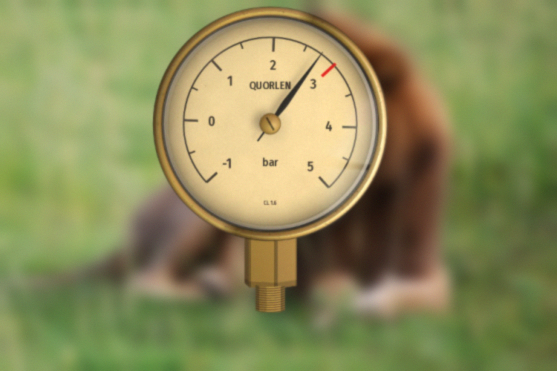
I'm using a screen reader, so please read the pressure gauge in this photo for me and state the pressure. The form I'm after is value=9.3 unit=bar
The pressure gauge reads value=2.75 unit=bar
